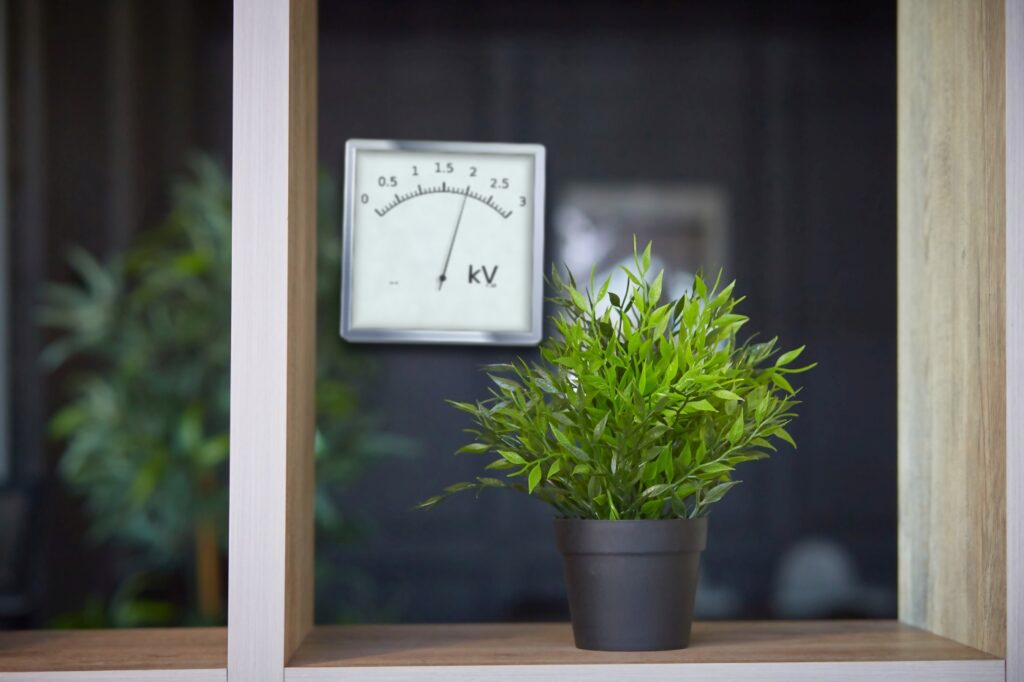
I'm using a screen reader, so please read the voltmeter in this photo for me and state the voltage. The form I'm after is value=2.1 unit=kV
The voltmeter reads value=2 unit=kV
